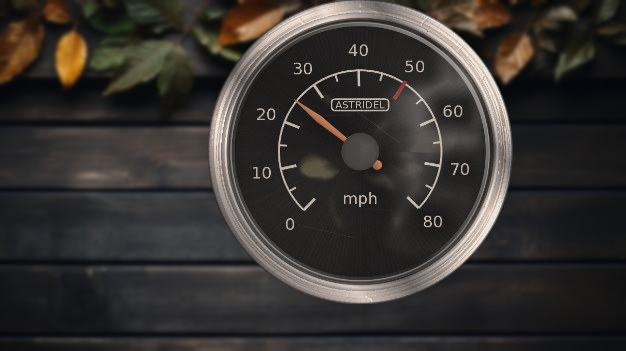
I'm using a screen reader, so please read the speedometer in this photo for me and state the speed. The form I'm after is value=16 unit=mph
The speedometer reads value=25 unit=mph
